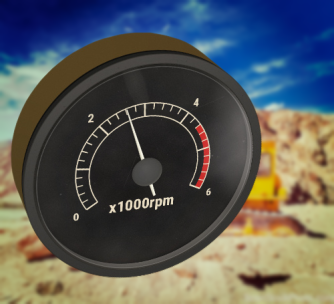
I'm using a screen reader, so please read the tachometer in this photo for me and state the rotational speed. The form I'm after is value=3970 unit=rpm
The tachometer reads value=2600 unit=rpm
